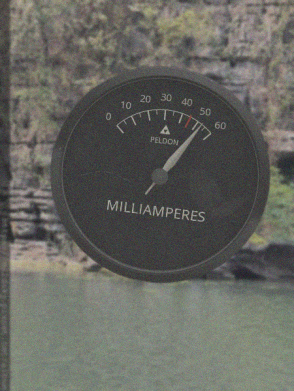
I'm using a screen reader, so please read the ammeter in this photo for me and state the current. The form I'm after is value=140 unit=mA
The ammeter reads value=52.5 unit=mA
